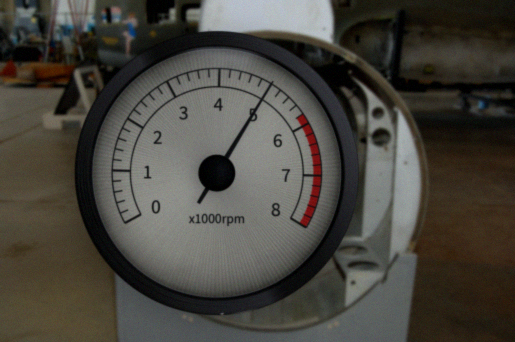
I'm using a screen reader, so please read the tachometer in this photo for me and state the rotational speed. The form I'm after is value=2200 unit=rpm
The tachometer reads value=5000 unit=rpm
